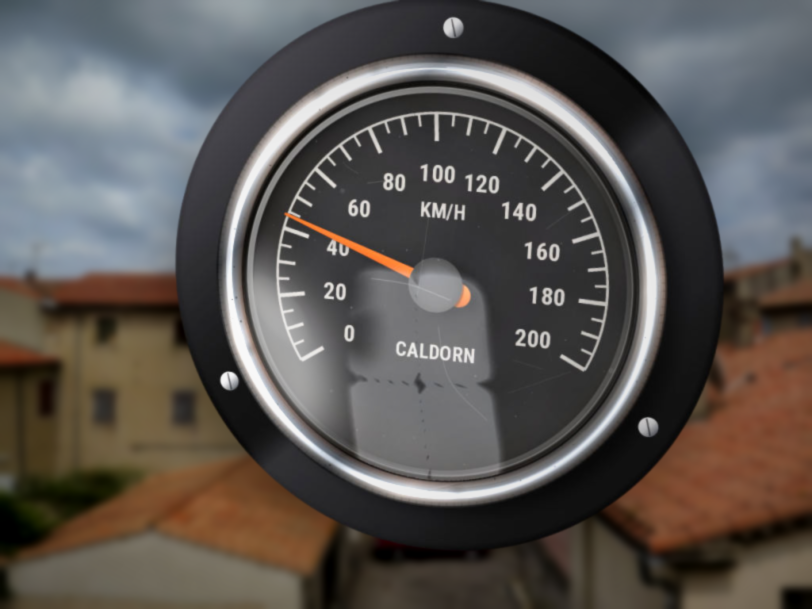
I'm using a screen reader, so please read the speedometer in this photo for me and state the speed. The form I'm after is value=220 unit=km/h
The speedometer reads value=45 unit=km/h
